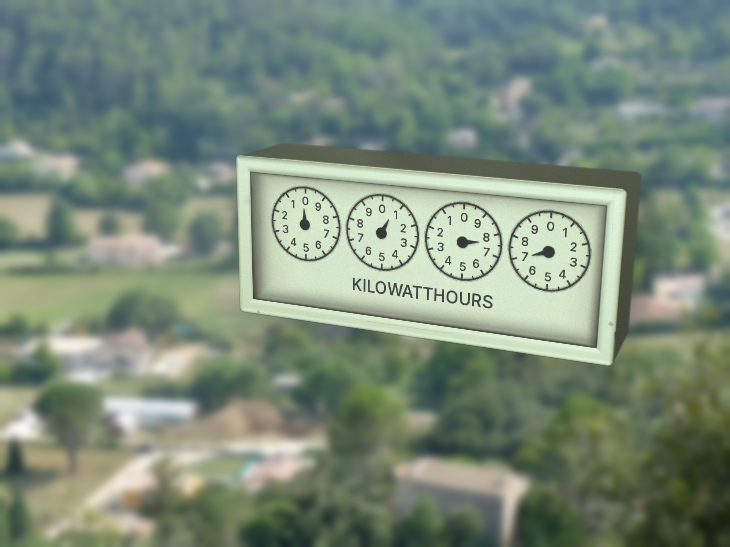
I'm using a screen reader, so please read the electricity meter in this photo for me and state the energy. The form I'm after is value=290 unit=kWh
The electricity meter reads value=77 unit=kWh
